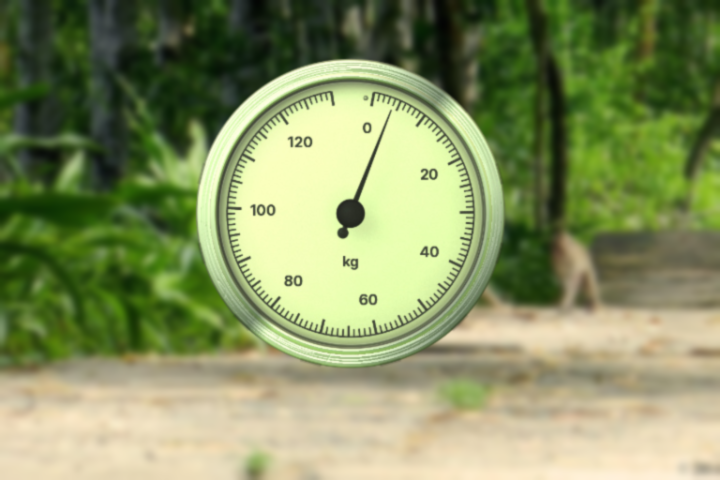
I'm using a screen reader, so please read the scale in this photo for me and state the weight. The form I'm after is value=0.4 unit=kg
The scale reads value=4 unit=kg
